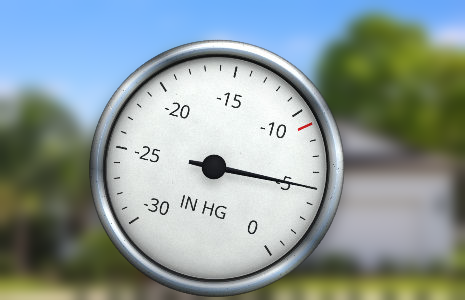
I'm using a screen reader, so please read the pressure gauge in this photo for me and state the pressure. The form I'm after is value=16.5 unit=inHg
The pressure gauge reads value=-5 unit=inHg
